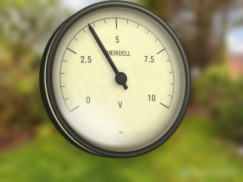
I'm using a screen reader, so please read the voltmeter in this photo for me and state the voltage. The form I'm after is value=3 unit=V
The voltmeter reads value=3.75 unit=V
